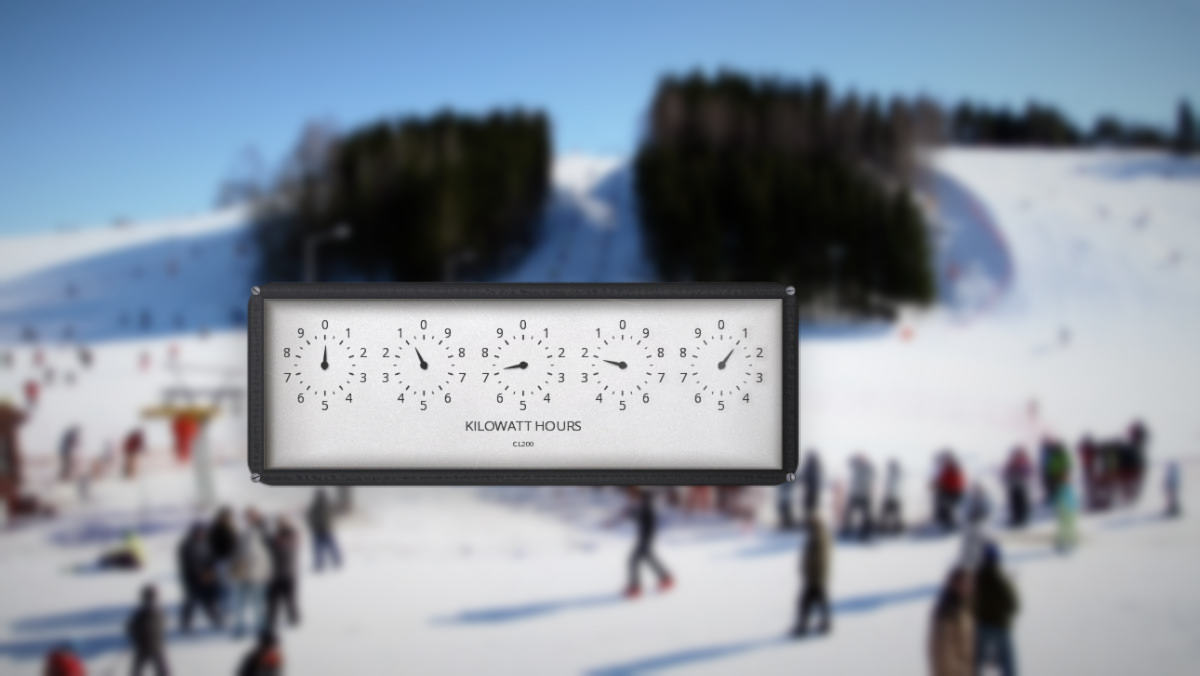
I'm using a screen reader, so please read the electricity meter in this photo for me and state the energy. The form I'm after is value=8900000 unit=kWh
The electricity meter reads value=721 unit=kWh
